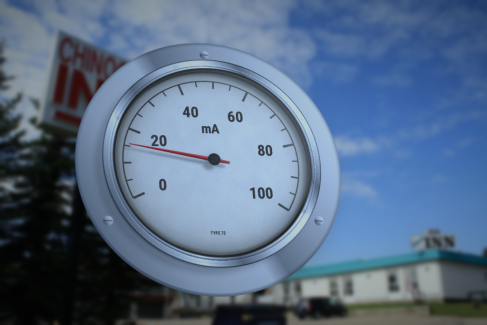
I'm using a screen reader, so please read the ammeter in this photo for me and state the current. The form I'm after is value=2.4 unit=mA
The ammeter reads value=15 unit=mA
